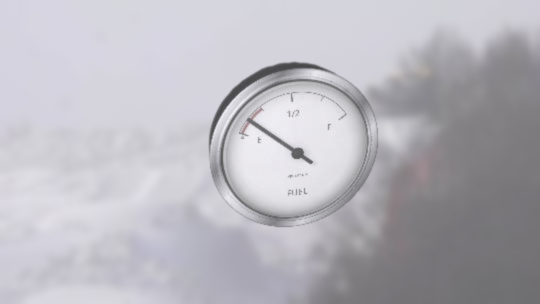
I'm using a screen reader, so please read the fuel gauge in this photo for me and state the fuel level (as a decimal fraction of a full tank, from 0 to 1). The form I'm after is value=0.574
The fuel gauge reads value=0.125
